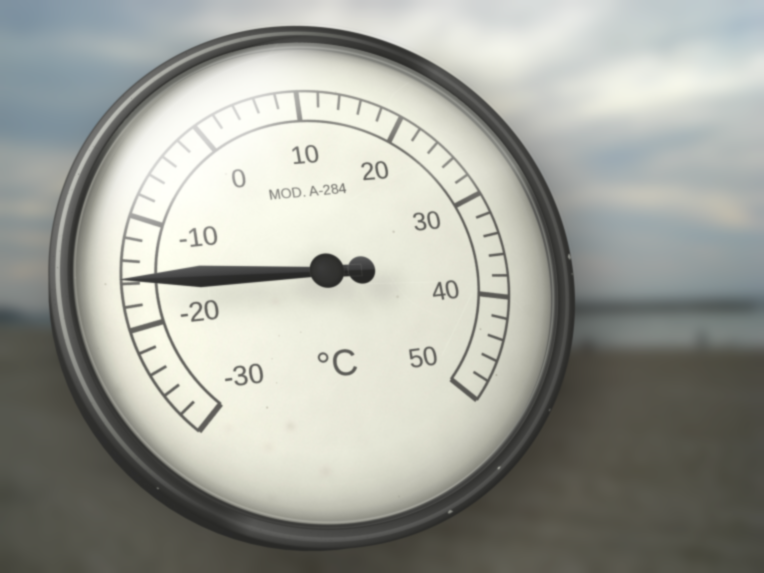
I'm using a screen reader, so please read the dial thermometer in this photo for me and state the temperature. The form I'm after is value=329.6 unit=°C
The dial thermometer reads value=-16 unit=°C
